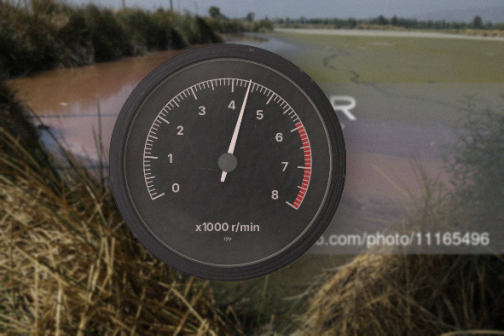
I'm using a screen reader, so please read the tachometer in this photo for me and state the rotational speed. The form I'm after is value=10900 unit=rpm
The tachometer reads value=4400 unit=rpm
